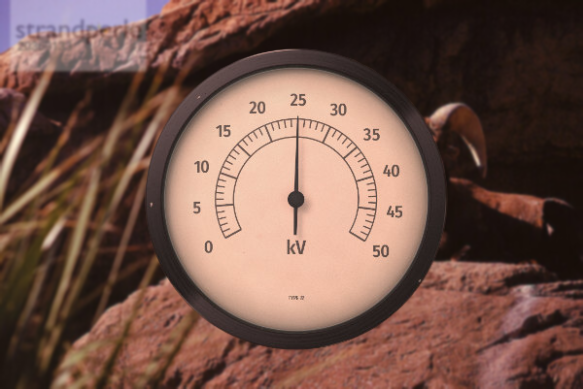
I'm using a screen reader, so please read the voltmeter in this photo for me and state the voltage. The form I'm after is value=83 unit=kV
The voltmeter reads value=25 unit=kV
